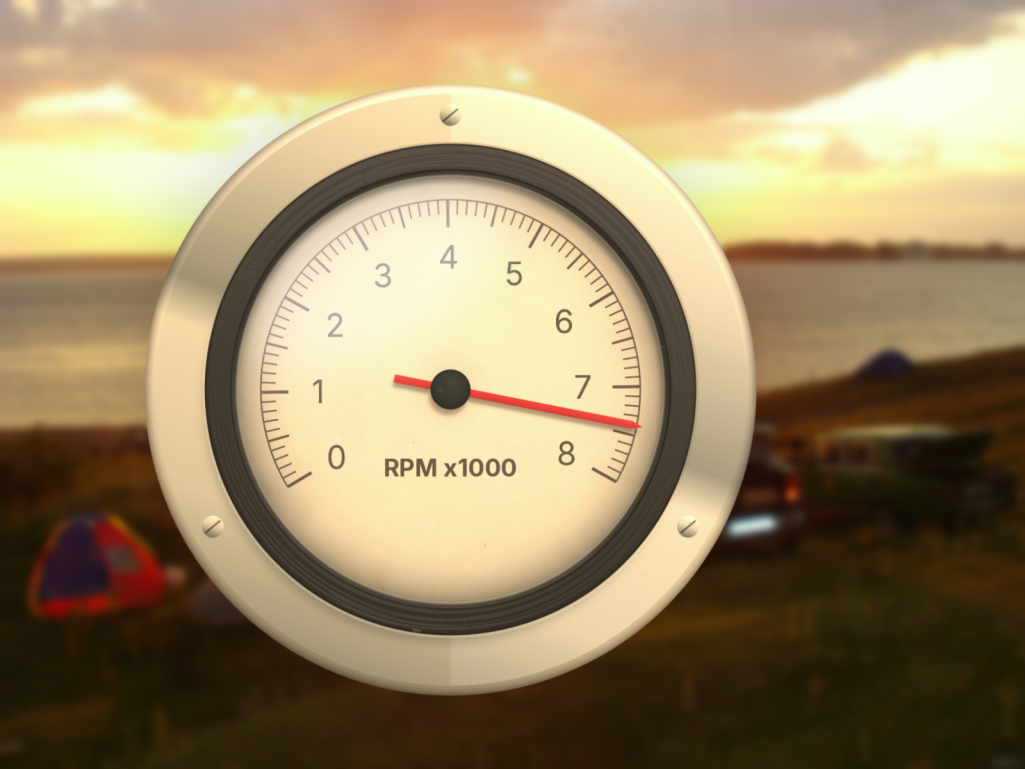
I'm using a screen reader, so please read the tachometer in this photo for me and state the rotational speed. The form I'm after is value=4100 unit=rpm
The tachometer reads value=7400 unit=rpm
